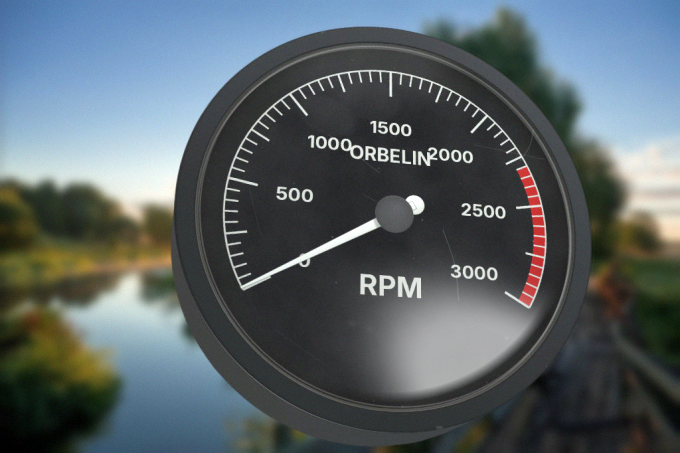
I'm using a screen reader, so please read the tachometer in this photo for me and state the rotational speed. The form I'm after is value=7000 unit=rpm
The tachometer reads value=0 unit=rpm
